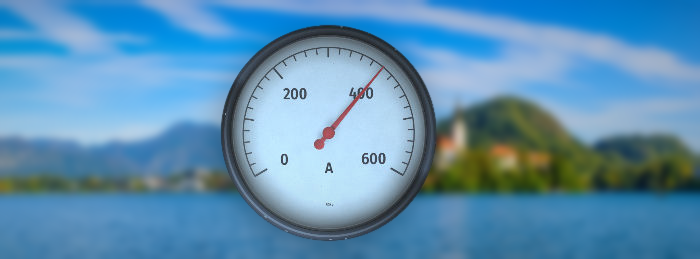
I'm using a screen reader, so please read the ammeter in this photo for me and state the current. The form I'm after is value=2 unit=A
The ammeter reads value=400 unit=A
